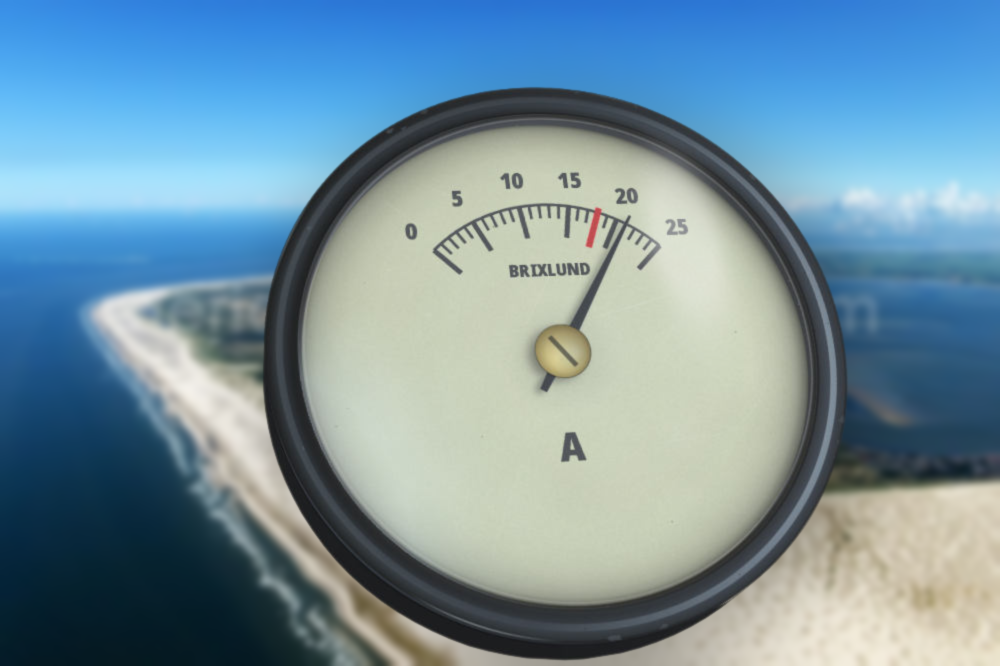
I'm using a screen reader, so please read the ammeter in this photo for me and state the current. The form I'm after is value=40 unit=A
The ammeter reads value=21 unit=A
